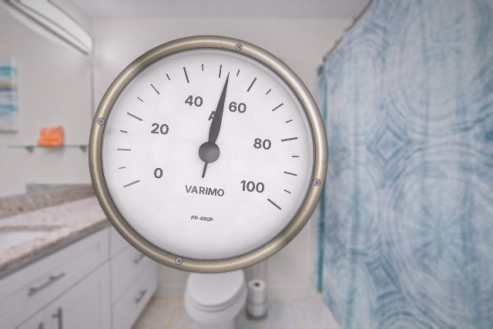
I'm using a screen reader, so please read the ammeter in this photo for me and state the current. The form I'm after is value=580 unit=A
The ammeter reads value=52.5 unit=A
